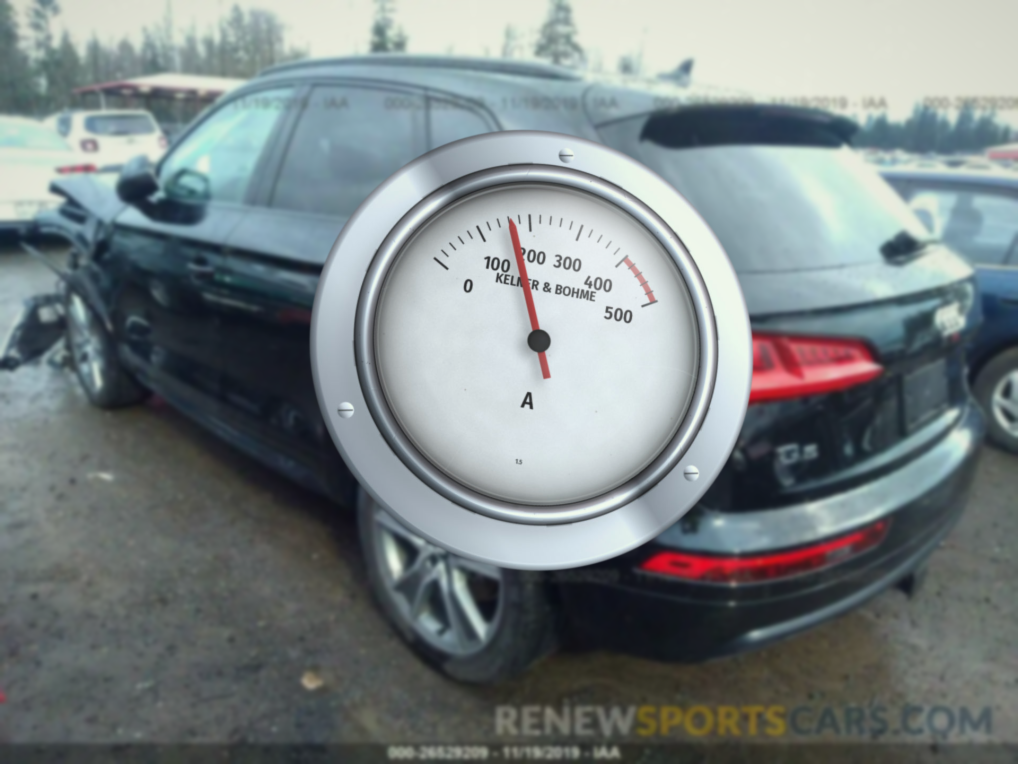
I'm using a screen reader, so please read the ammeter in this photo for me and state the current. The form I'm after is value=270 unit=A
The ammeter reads value=160 unit=A
